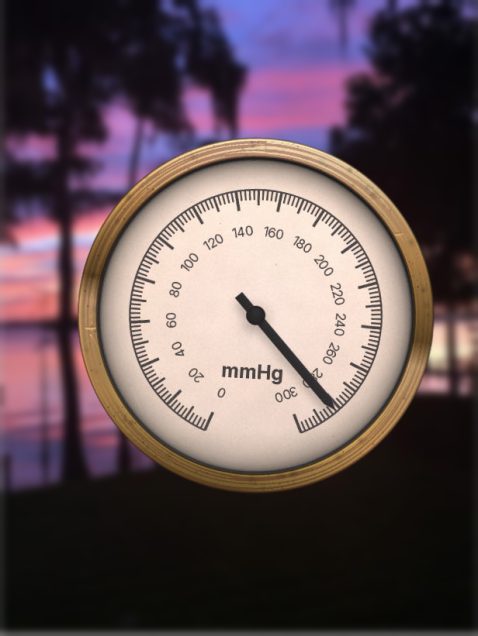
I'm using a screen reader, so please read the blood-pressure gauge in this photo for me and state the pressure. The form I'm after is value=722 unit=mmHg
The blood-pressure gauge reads value=282 unit=mmHg
